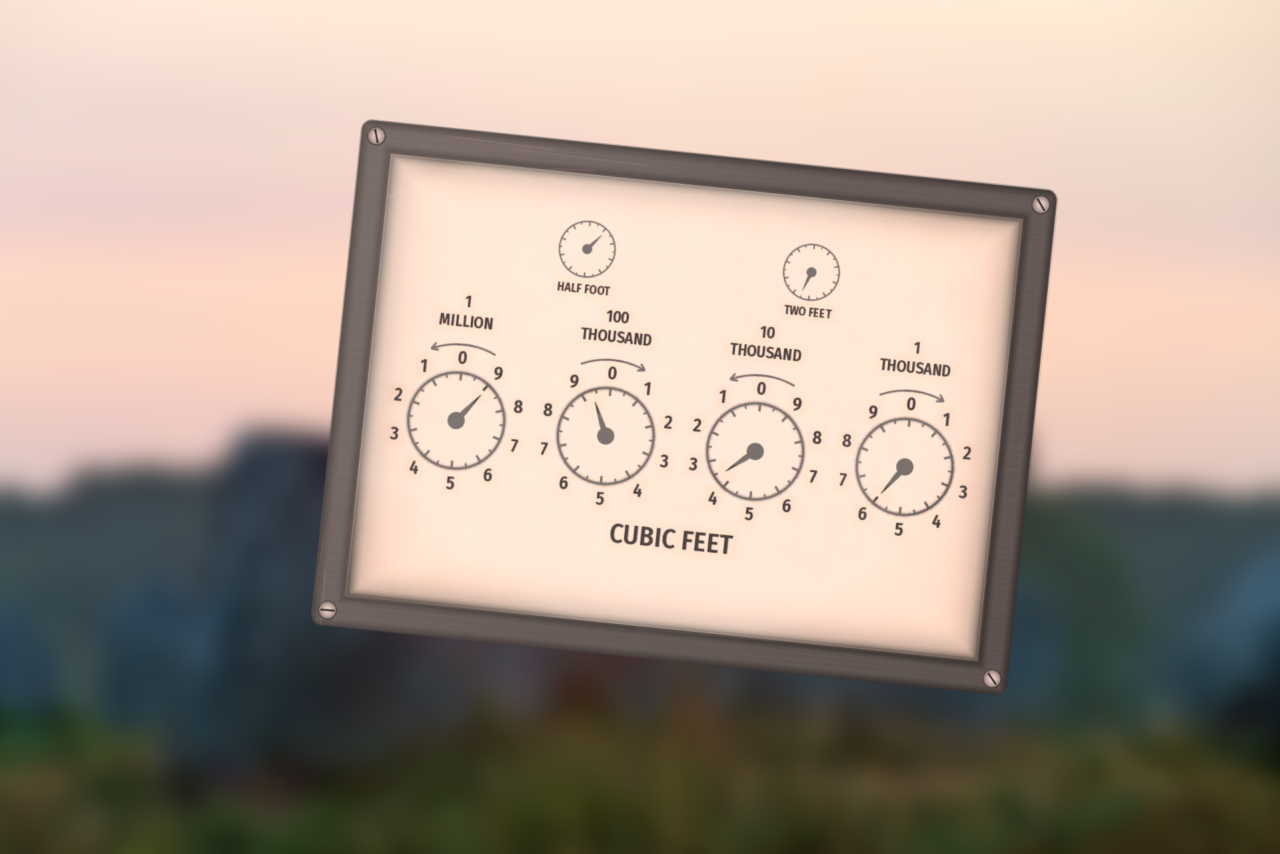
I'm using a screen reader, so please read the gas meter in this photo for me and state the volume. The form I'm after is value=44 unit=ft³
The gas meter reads value=893600 unit=ft³
